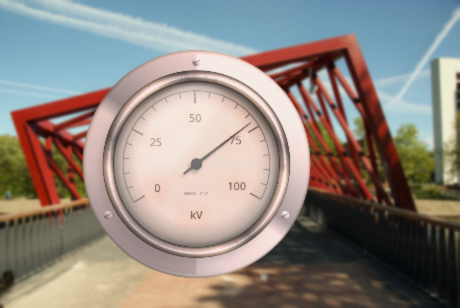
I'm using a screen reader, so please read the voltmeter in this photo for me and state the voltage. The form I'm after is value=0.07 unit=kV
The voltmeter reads value=72.5 unit=kV
